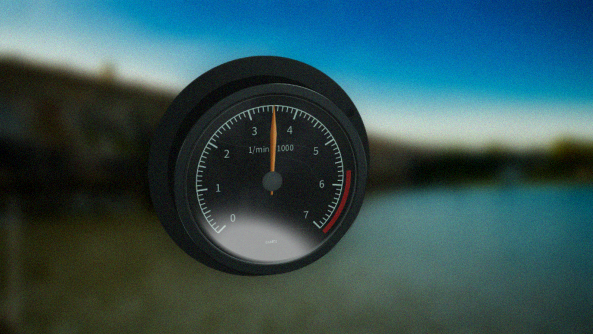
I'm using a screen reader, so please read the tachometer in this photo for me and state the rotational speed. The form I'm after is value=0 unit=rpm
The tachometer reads value=3500 unit=rpm
